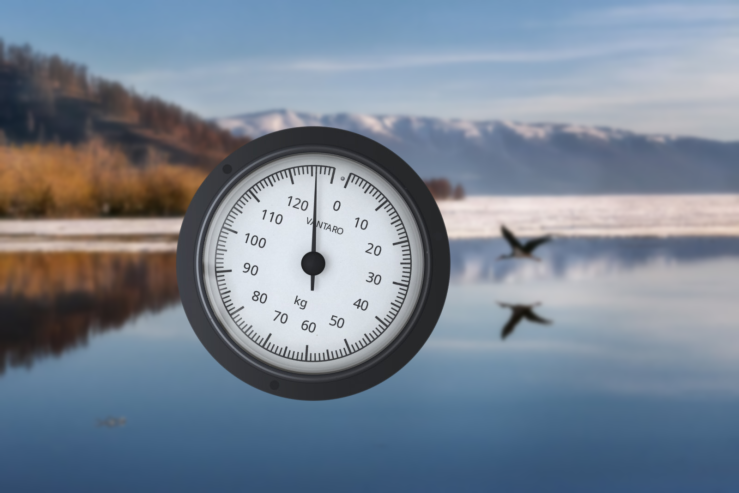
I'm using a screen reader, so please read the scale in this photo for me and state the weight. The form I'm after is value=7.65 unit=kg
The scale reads value=126 unit=kg
